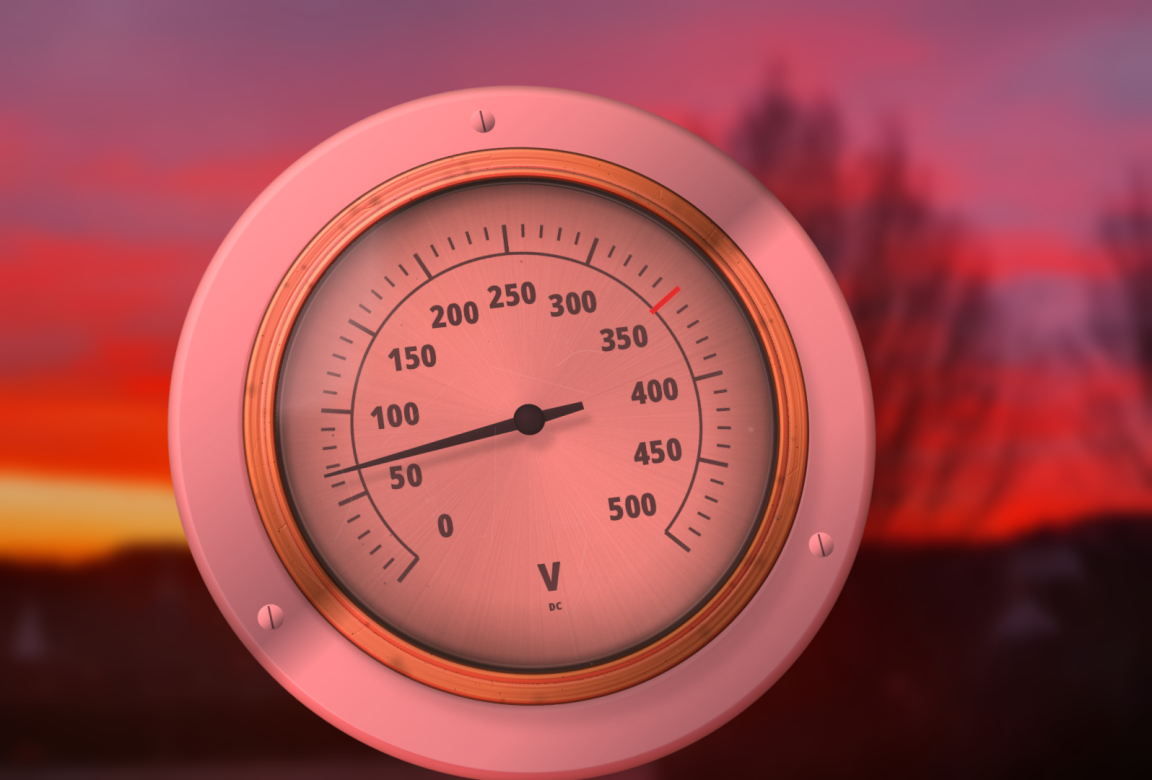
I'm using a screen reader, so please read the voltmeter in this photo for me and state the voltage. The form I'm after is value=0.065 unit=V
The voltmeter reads value=65 unit=V
